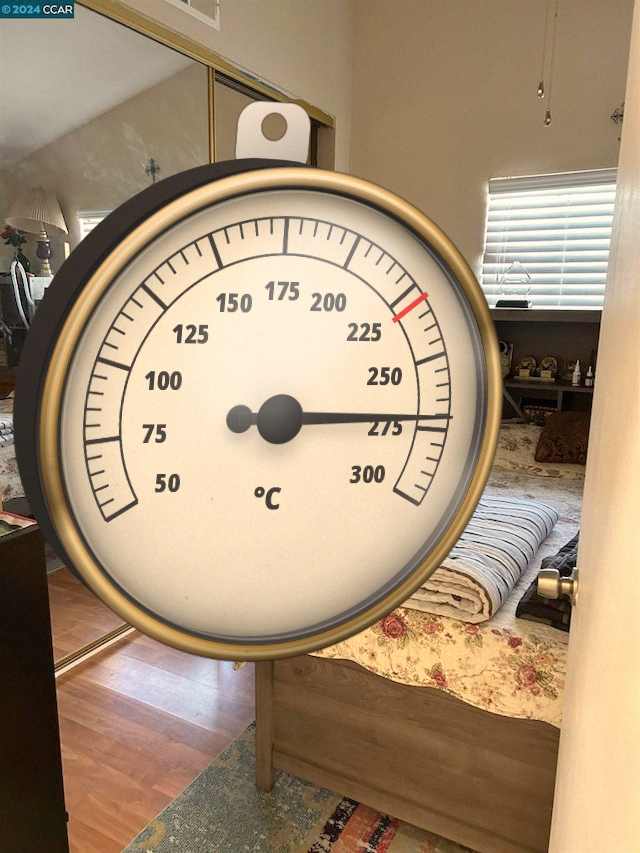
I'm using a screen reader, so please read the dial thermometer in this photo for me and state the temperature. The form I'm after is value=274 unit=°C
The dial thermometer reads value=270 unit=°C
